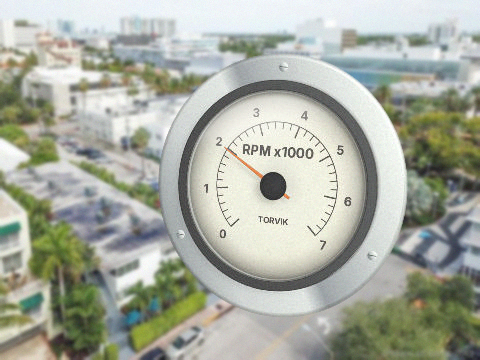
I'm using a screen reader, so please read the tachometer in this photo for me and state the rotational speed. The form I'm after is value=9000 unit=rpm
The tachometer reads value=2000 unit=rpm
